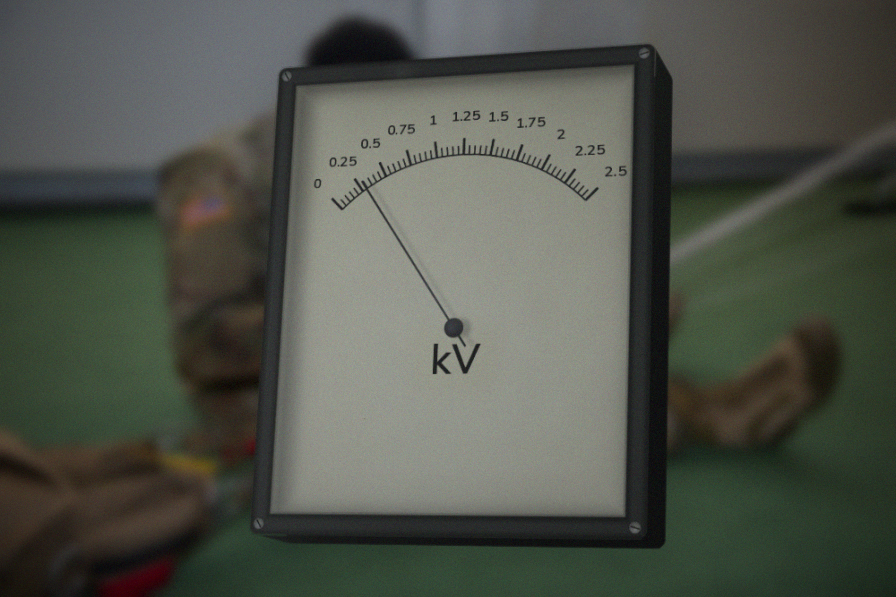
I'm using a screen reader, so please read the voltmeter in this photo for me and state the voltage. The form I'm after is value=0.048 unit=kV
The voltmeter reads value=0.3 unit=kV
